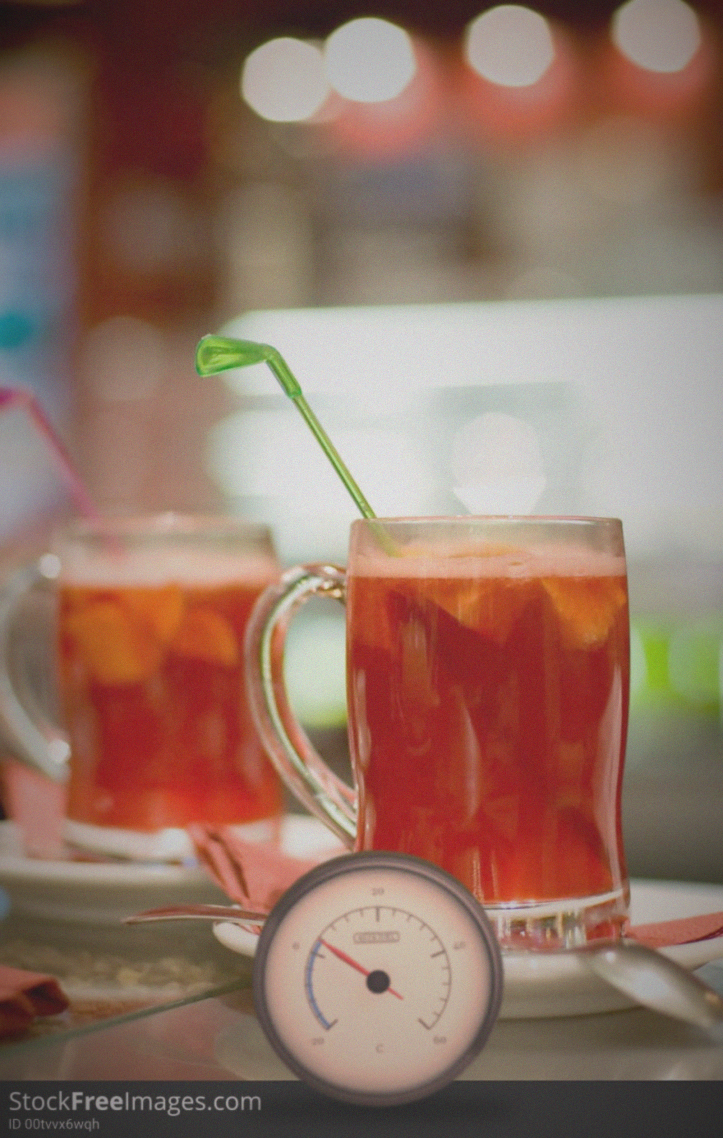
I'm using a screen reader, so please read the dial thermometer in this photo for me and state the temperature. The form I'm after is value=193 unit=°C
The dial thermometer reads value=4 unit=°C
